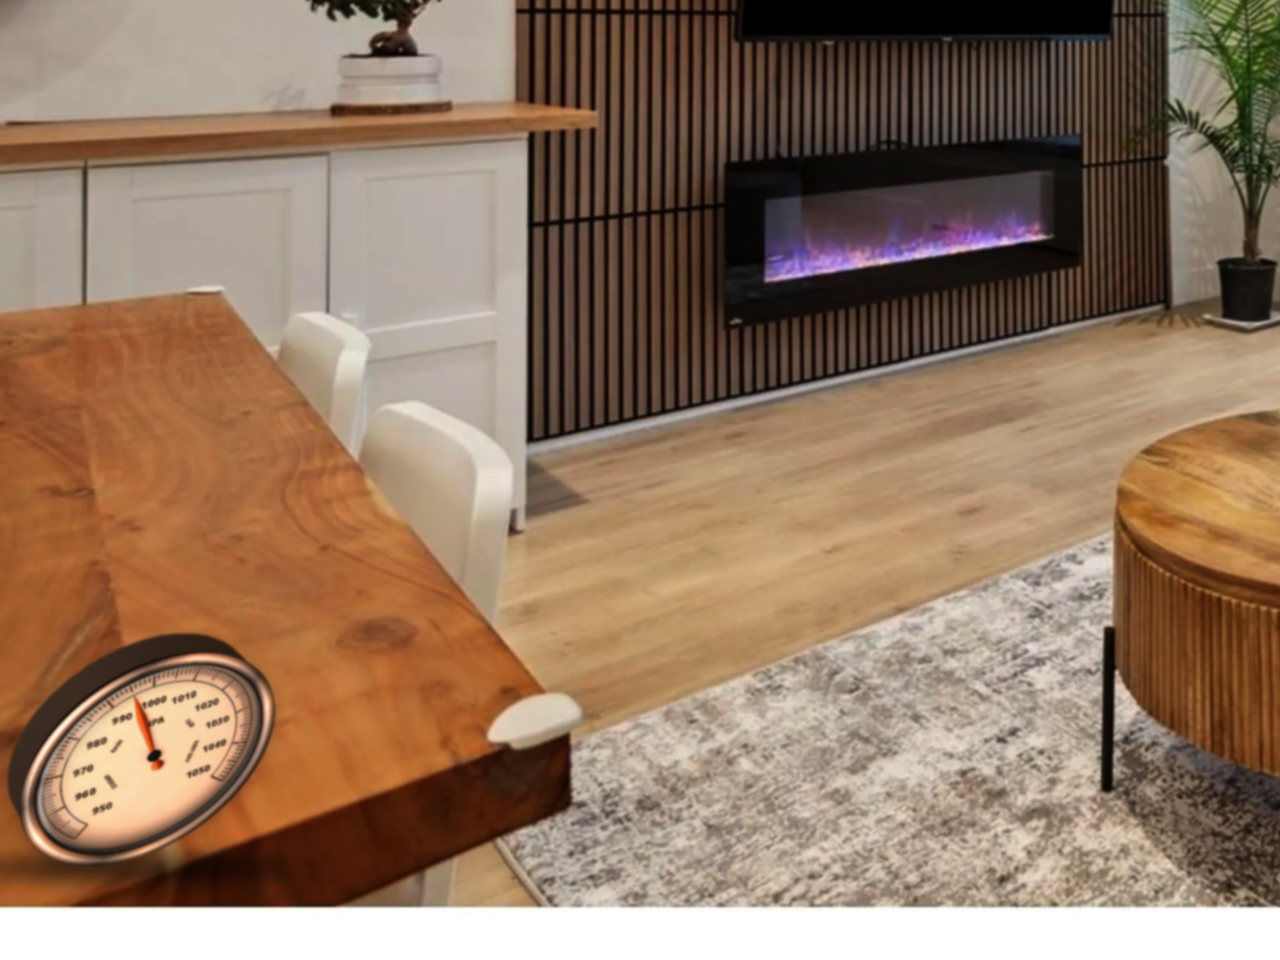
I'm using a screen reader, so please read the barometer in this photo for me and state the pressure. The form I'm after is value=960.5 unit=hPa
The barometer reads value=995 unit=hPa
